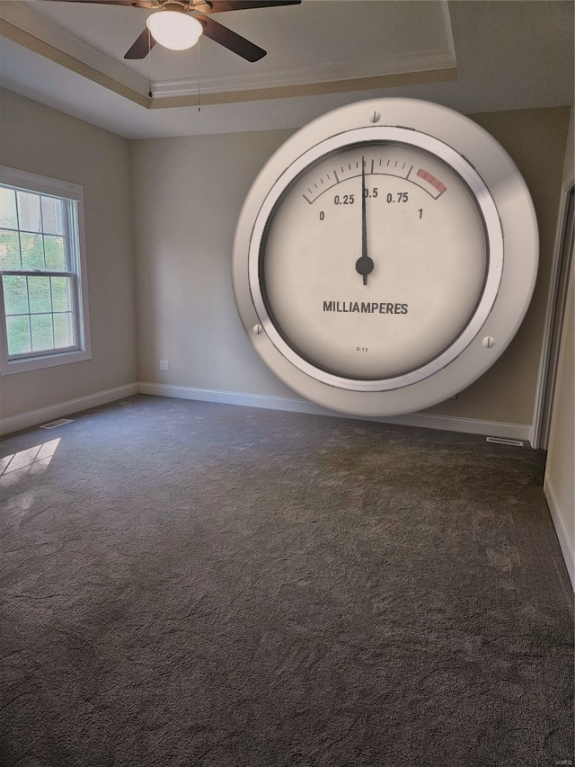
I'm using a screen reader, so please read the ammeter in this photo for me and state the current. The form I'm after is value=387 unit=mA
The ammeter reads value=0.45 unit=mA
